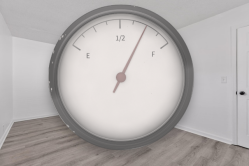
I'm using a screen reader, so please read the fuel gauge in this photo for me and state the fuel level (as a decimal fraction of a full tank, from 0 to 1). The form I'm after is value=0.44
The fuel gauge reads value=0.75
